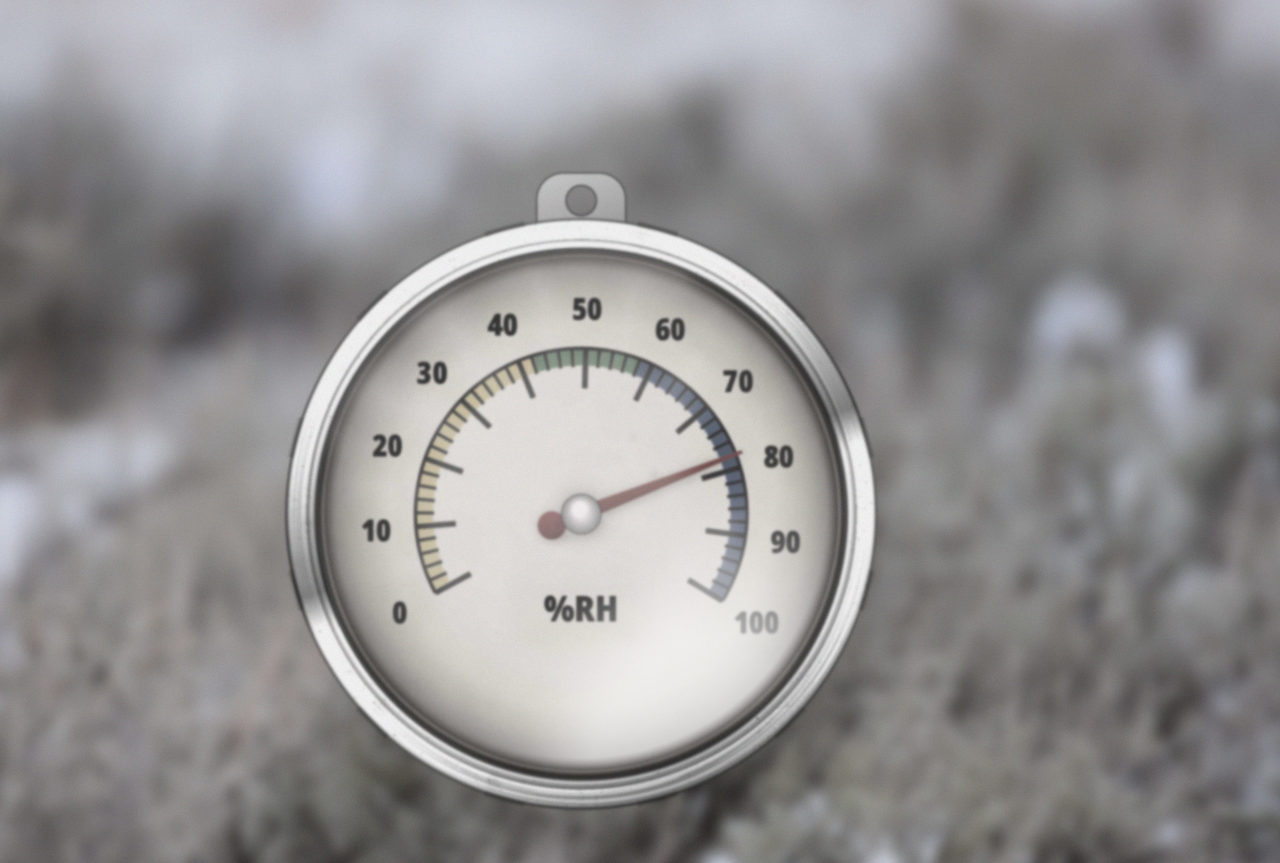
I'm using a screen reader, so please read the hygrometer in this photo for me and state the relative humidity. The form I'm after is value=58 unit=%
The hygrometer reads value=78 unit=%
